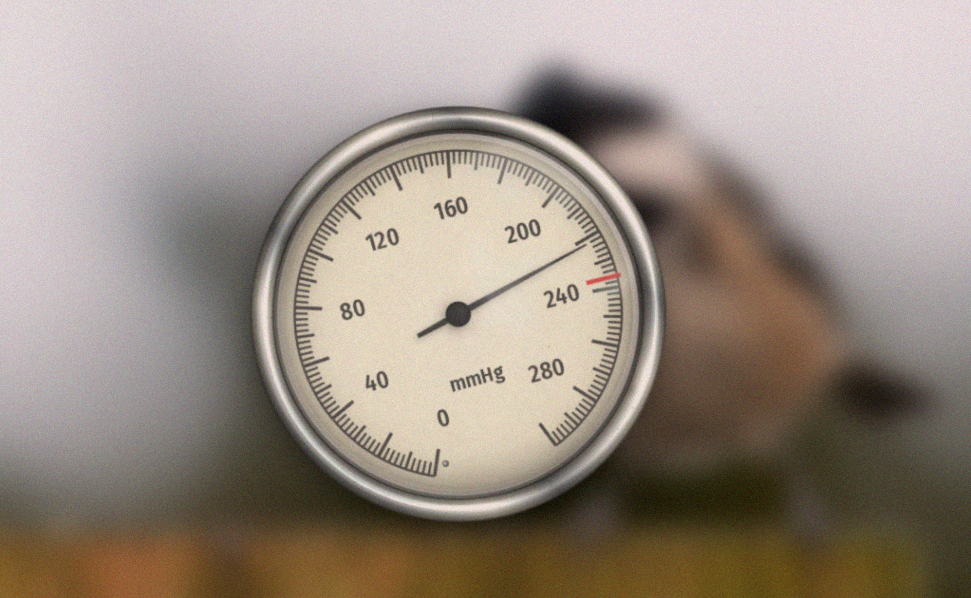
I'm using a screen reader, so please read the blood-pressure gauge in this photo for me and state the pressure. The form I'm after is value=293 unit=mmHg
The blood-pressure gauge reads value=222 unit=mmHg
